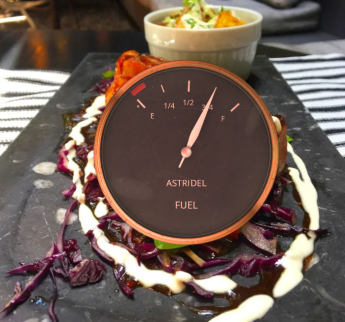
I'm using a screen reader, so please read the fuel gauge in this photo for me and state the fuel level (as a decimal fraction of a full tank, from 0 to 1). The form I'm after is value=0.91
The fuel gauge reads value=0.75
